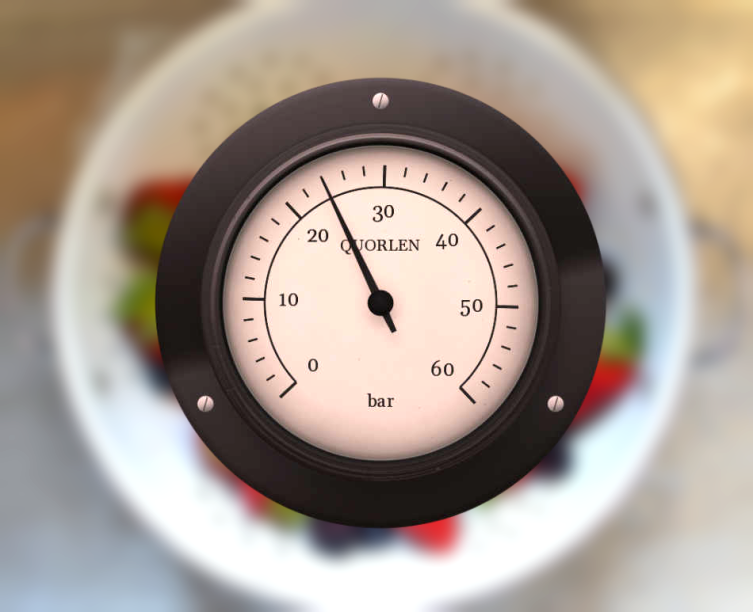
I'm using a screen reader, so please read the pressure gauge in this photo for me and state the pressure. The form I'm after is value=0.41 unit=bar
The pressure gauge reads value=24 unit=bar
